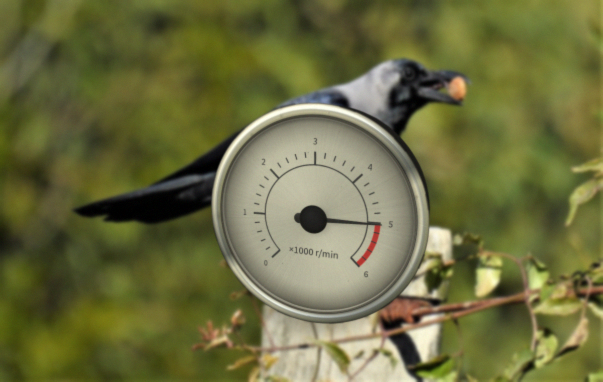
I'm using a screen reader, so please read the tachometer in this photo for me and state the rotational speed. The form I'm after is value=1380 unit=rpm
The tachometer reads value=5000 unit=rpm
